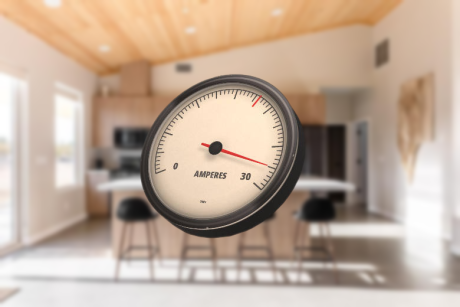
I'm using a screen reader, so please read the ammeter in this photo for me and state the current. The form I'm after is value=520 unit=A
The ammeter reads value=27.5 unit=A
